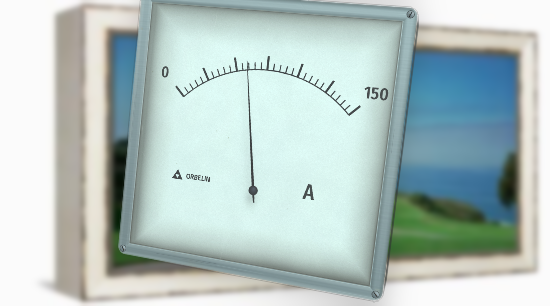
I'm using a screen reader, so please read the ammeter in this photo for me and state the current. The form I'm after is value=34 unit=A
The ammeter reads value=60 unit=A
